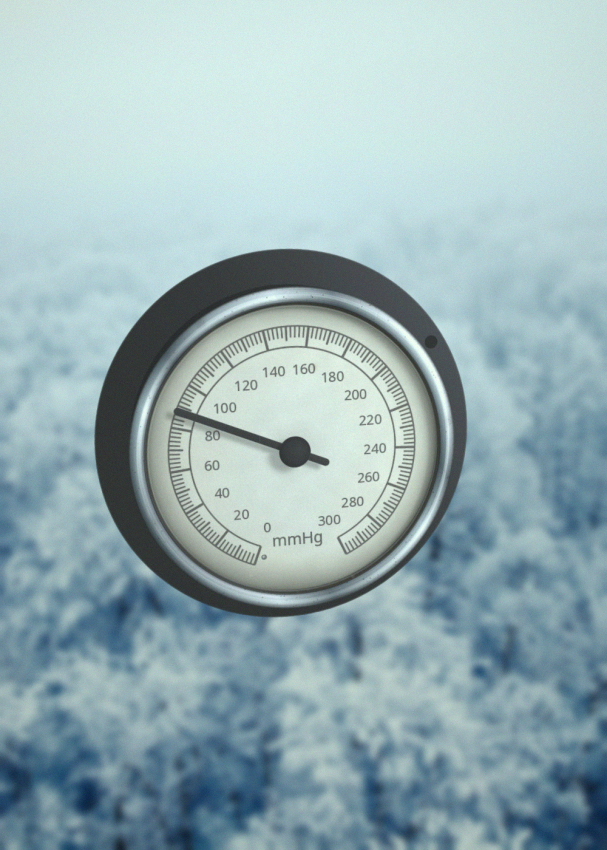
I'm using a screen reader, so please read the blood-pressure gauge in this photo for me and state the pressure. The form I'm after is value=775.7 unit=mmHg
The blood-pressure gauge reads value=88 unit=mmHg
